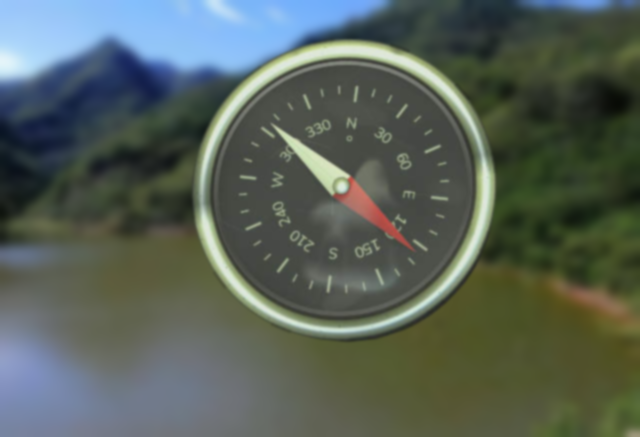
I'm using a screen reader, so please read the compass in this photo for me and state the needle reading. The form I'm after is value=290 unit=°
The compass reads value=125 unit=°
